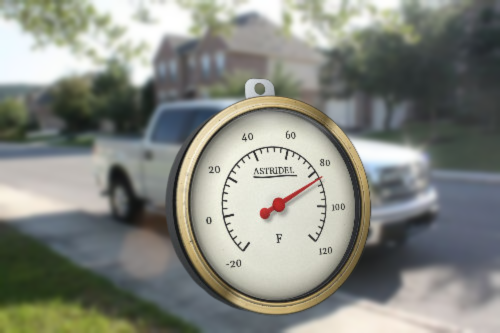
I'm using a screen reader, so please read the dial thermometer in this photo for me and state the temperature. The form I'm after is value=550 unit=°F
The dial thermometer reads value=84 unit=°F
